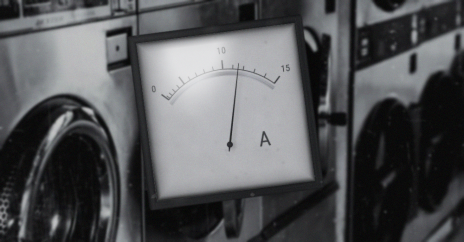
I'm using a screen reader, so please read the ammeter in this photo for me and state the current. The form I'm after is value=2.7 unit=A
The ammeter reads value=11.5 unit=A
